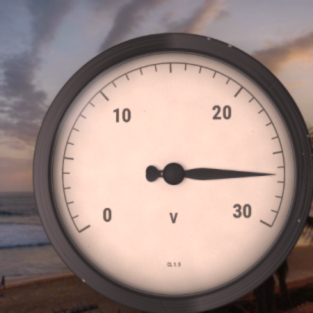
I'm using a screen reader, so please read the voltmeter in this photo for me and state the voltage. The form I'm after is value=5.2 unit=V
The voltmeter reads value=26.5 unit=V
